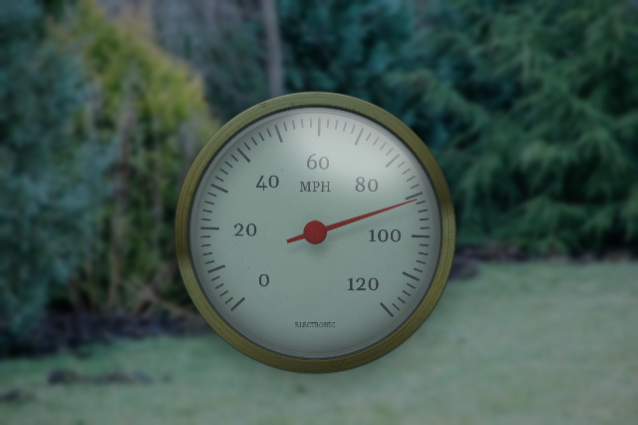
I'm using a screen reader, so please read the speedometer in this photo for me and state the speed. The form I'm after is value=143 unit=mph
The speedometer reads value=91 unit=mph
